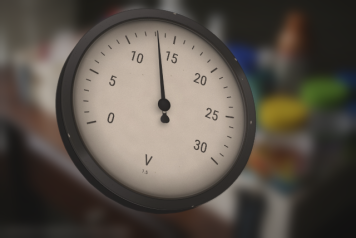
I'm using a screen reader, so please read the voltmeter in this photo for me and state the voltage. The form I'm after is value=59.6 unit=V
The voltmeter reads value=13 unit=V
